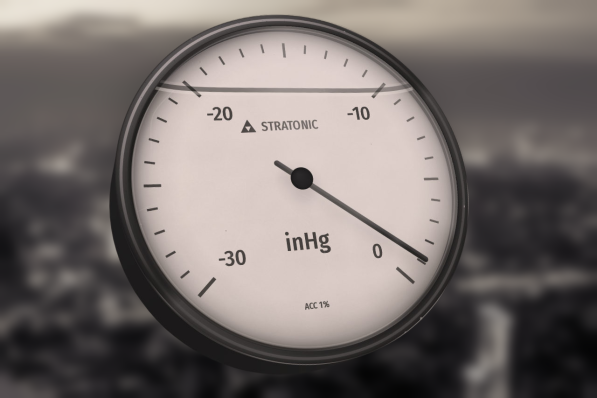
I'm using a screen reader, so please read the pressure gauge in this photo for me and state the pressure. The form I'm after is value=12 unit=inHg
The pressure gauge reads value=-1 unit=inHg
